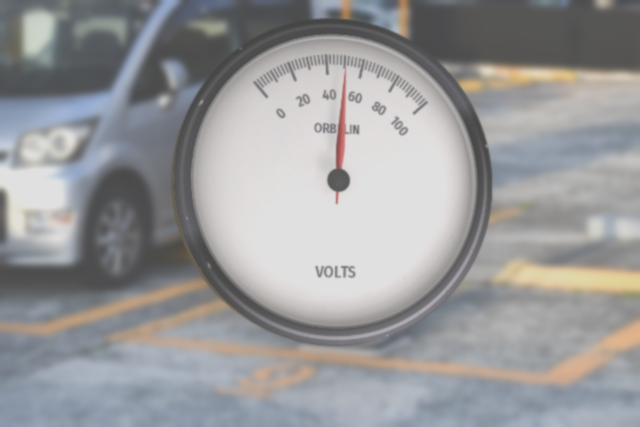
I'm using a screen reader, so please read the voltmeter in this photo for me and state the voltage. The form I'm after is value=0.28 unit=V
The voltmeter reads value=50 unit=V
